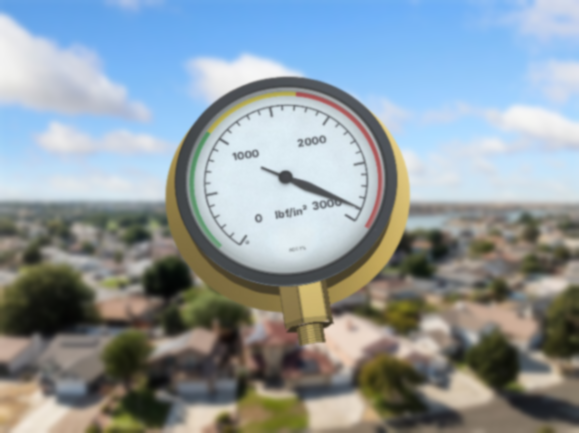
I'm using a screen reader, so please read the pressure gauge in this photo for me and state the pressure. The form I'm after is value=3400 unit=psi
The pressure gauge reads value=2900 unit=psi
